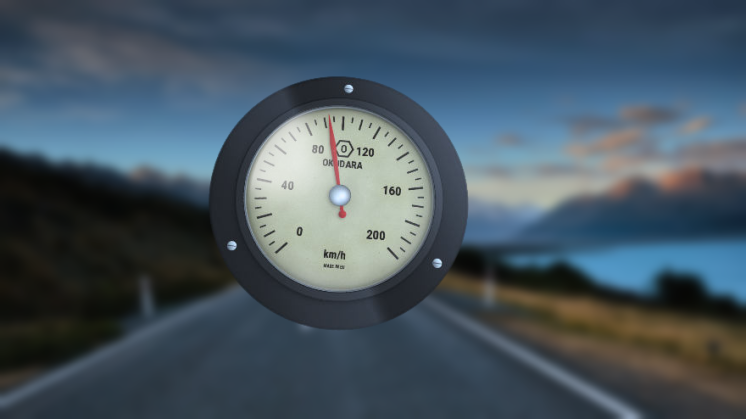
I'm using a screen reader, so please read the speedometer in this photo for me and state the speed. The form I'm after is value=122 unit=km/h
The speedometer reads value=92.5 unit=km/h
